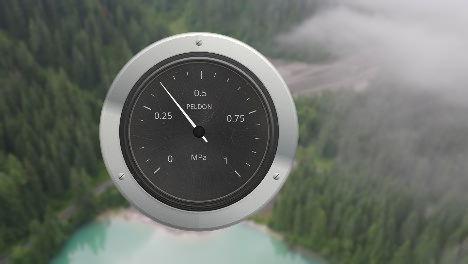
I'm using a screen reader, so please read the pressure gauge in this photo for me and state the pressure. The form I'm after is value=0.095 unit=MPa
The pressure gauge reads value=0.35 unit=MPa
